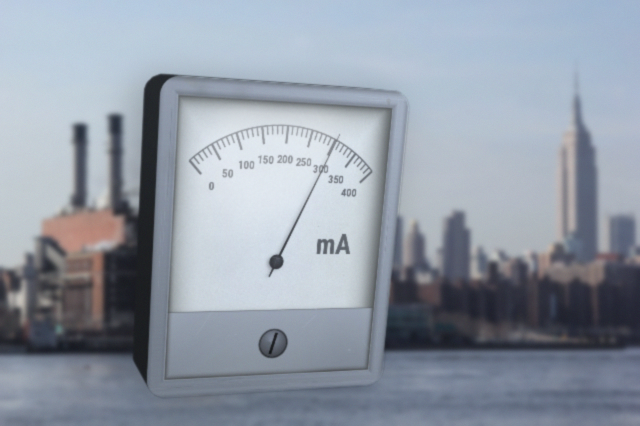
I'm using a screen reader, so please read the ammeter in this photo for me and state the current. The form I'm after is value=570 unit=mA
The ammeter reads value=300 unit=mA
